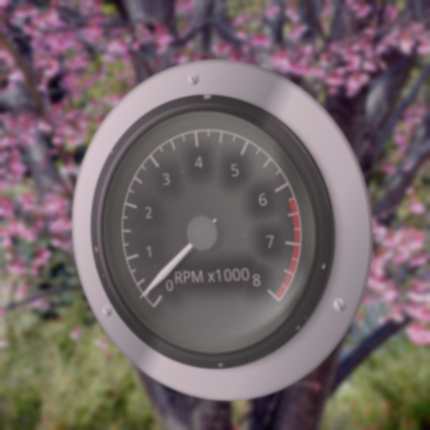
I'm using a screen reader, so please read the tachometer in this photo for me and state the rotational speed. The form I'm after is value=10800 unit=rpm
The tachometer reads value=250 unit=rpm
